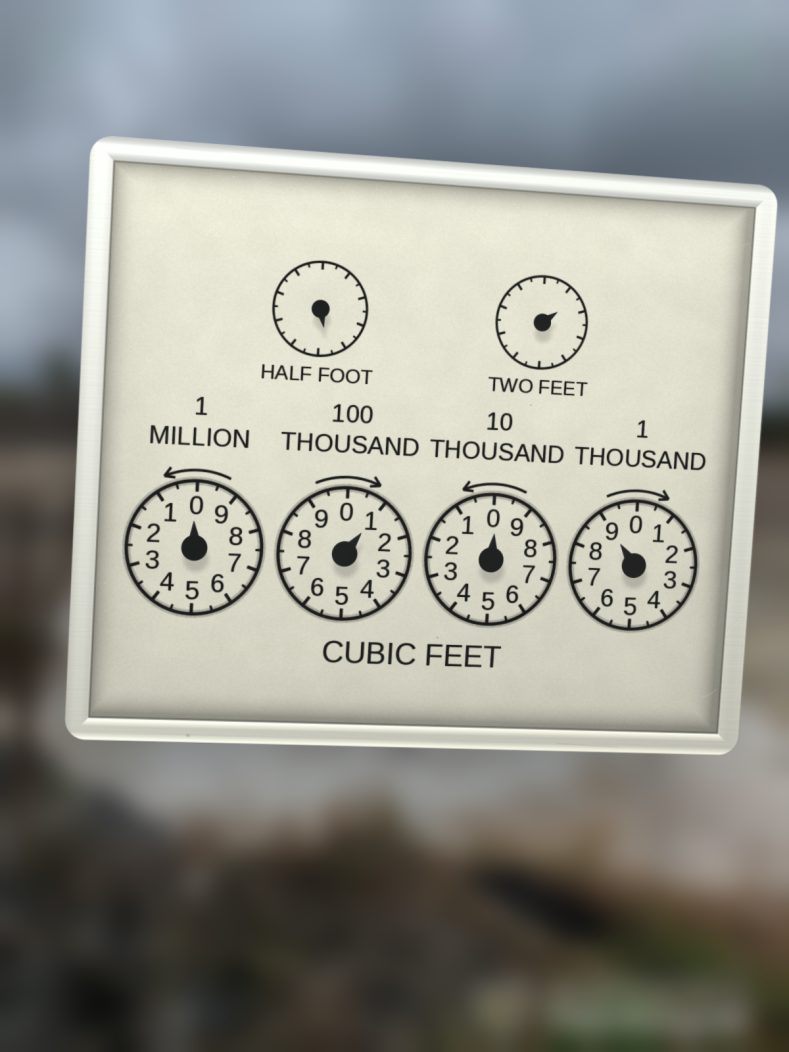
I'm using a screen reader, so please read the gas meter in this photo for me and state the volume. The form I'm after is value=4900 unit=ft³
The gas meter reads value=9900 unit=ft³
